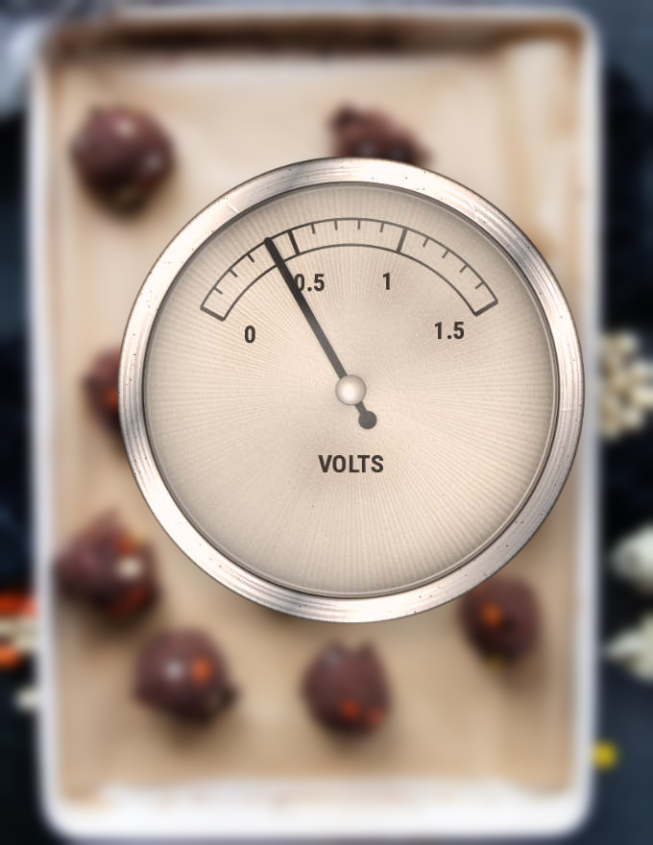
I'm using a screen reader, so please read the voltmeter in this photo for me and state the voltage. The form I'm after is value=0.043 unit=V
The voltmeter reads value=0.4 unit=V
